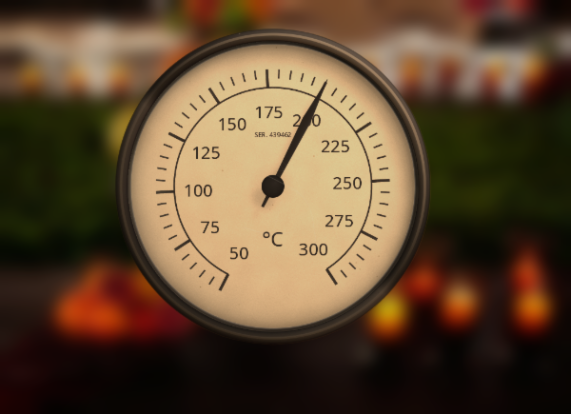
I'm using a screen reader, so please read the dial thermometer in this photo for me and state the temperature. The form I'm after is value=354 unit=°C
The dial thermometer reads value=200 unit=°C
